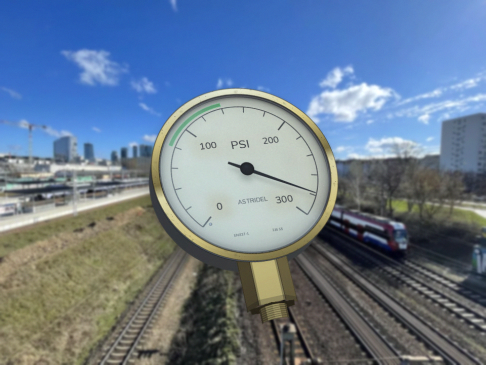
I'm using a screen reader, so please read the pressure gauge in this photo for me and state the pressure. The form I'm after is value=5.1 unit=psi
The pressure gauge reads value=280 unit=psi
